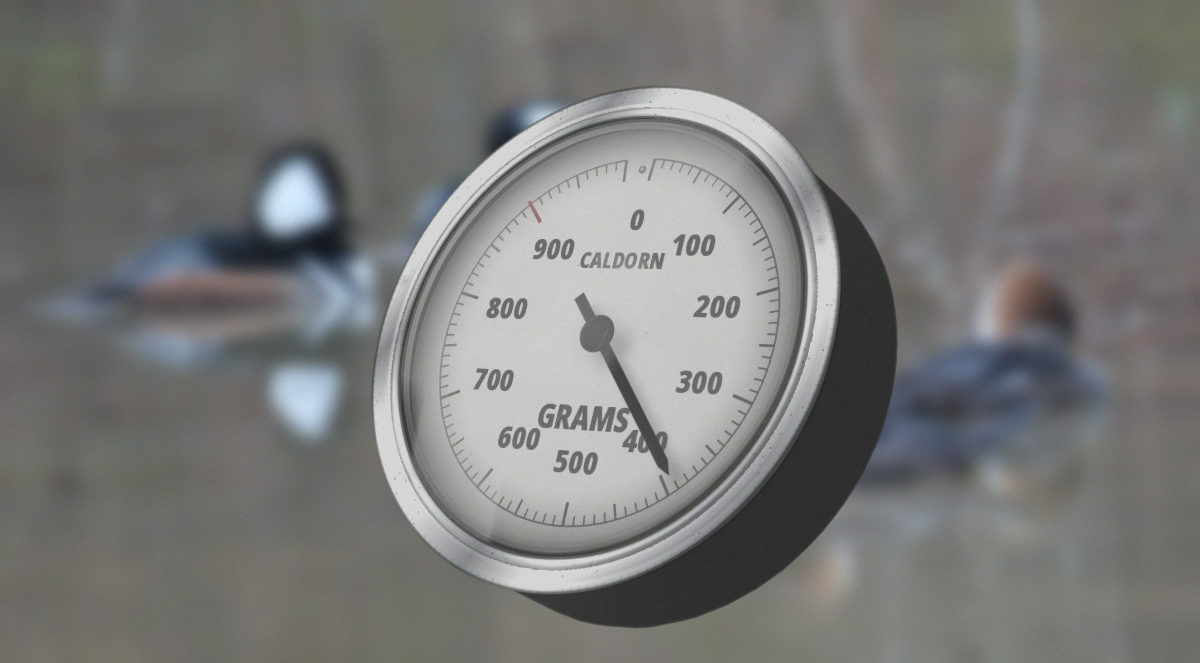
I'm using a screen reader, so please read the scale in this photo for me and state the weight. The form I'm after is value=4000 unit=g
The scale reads value=390 unit=g
